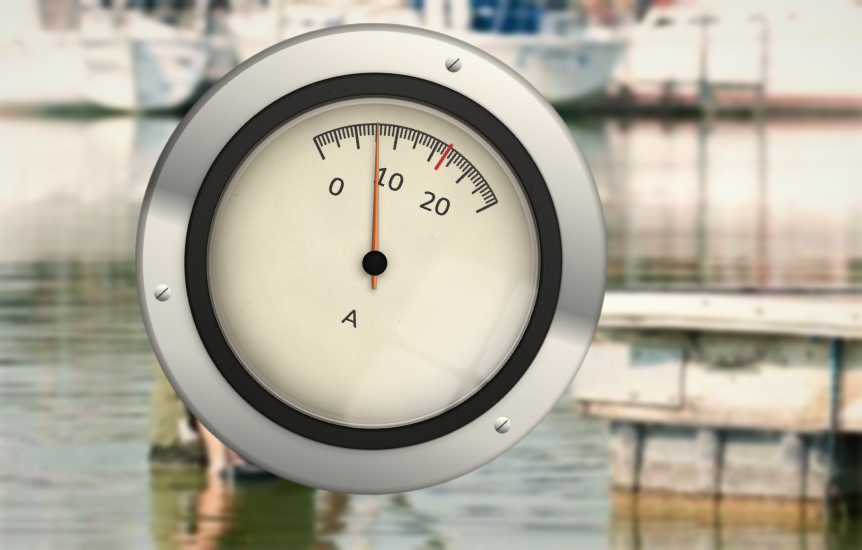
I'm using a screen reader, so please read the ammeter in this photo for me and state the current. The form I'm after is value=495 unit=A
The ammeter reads value=7.5 unit=A
